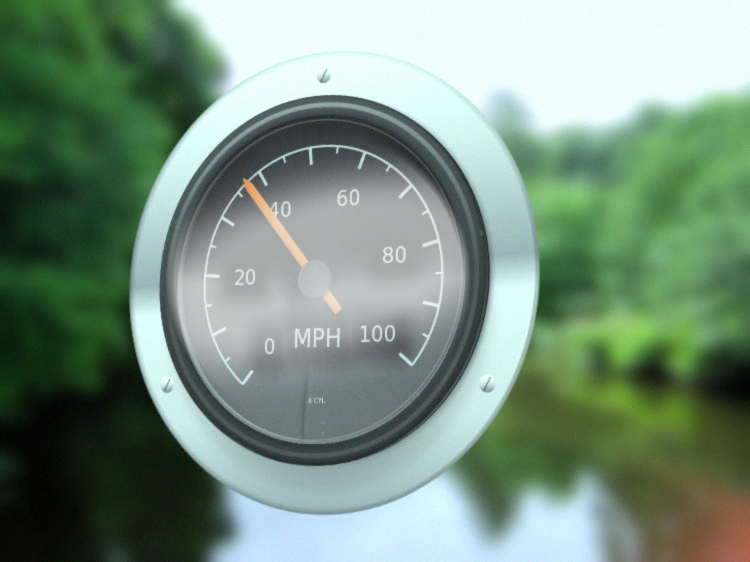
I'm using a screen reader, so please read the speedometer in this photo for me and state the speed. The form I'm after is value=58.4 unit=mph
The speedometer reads value=37.5 unit=mph
